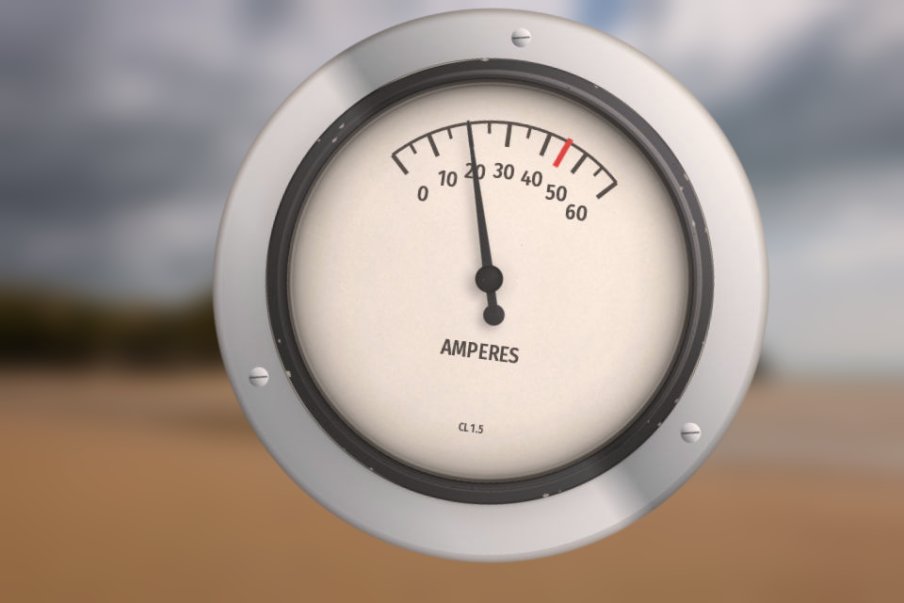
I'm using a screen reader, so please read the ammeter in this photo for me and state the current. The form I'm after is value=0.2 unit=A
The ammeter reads value=20 unit=A
